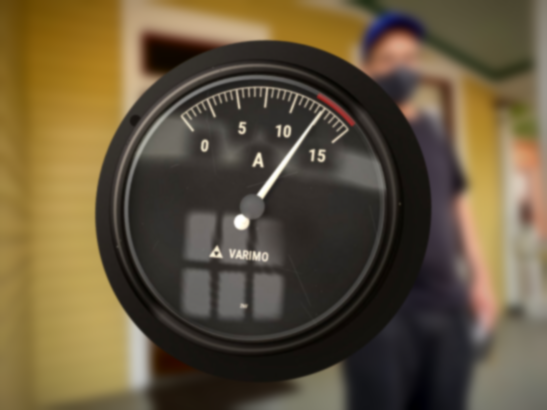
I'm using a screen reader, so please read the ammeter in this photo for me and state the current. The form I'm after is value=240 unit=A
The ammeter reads value=12.5 unit=A
